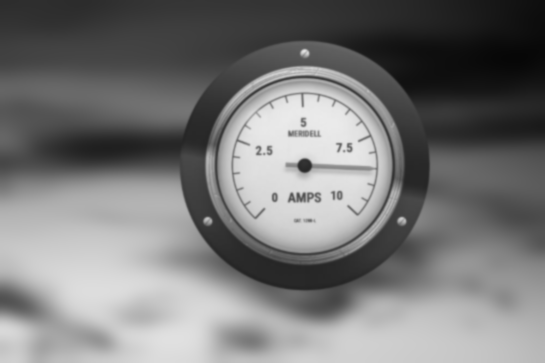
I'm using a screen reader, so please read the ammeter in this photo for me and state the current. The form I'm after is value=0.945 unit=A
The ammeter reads value=8.5 unit=A
